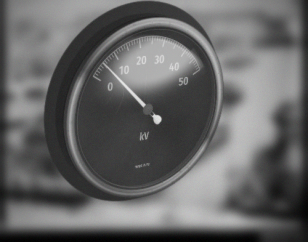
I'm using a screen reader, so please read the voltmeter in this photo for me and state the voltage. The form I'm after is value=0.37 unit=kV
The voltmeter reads value=5 unit=kV
